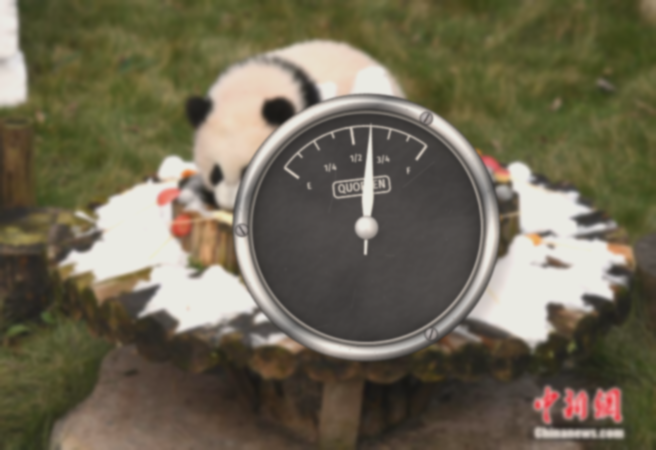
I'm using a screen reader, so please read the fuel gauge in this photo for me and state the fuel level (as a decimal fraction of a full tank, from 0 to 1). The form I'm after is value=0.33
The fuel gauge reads value=0.625
